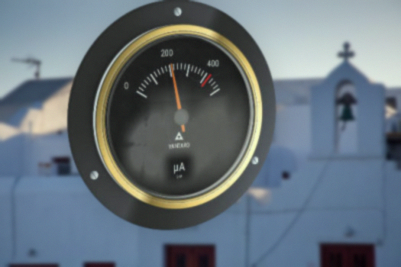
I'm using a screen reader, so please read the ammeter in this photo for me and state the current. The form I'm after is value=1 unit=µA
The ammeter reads value=200 unit=µA
